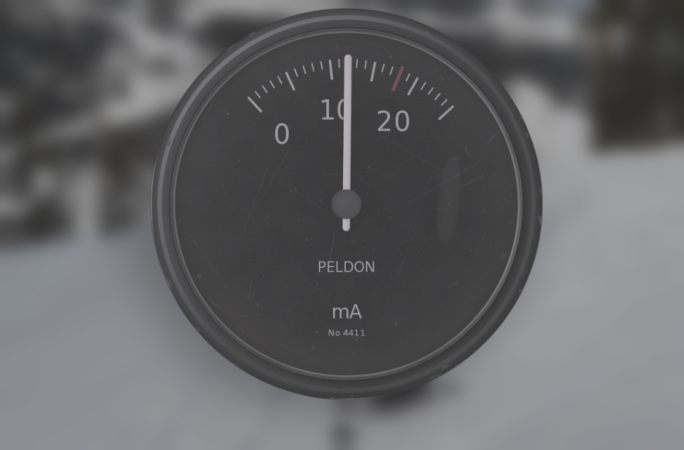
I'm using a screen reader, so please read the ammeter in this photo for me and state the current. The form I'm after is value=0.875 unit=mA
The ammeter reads value=12 unit=mA
